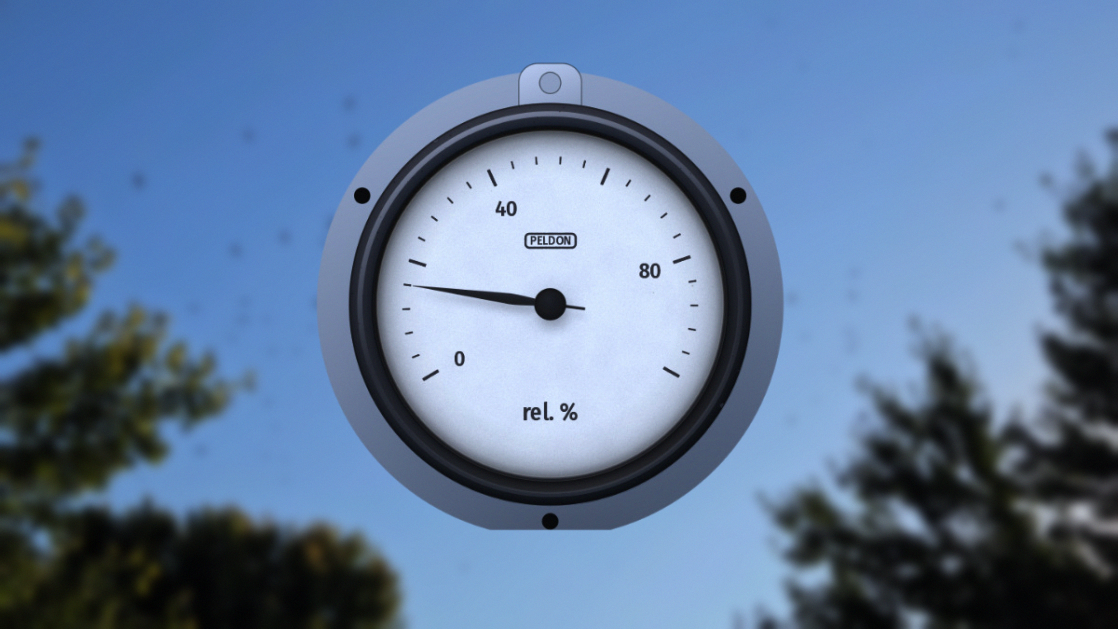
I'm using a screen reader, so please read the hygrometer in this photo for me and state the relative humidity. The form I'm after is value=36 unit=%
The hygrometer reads value=16 unit=%
